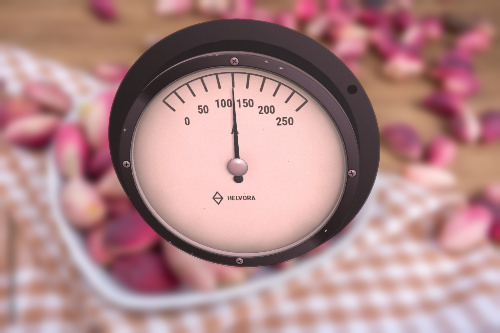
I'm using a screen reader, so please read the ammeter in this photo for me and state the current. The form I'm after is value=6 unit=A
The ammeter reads value=125 unit=A
